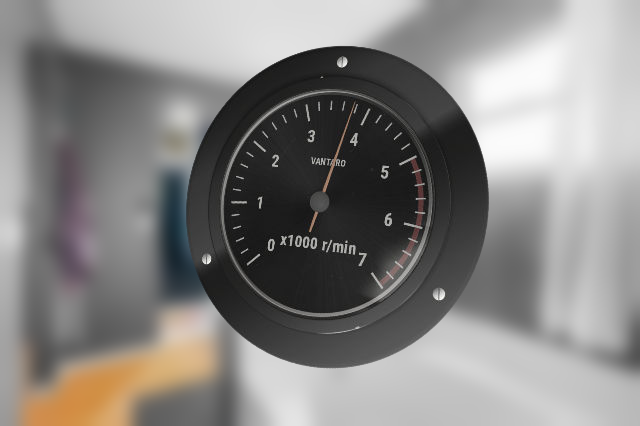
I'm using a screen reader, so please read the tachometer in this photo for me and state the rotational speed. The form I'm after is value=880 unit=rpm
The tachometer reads value=3800 unit=rpm
